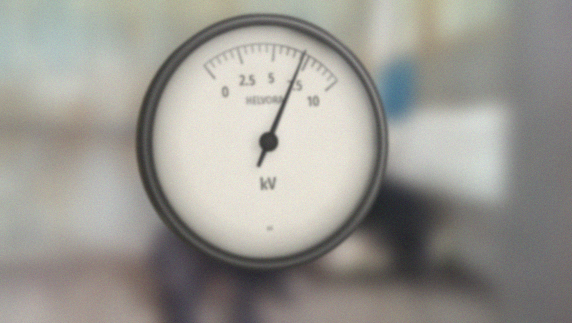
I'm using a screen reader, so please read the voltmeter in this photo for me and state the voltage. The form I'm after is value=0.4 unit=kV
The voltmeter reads value=7 unit=kV
